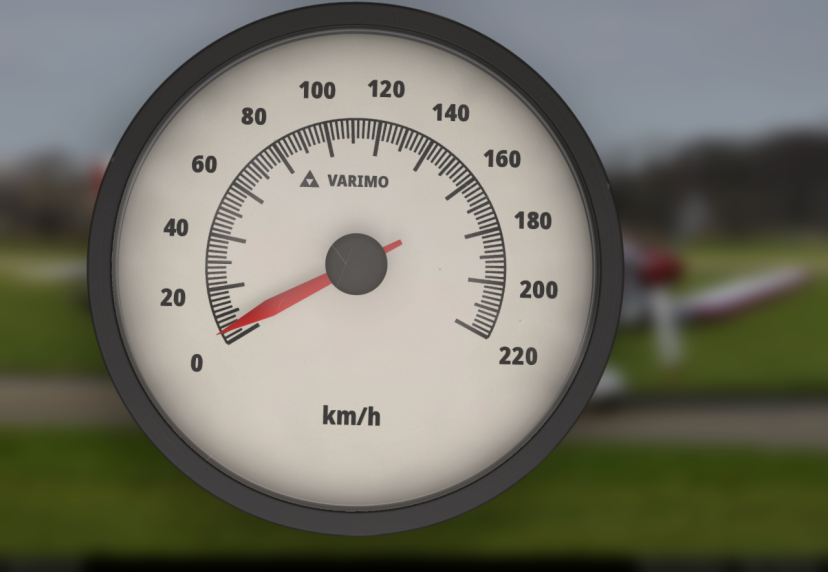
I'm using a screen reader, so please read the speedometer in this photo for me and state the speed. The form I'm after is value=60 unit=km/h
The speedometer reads value=4 unit=km/h
